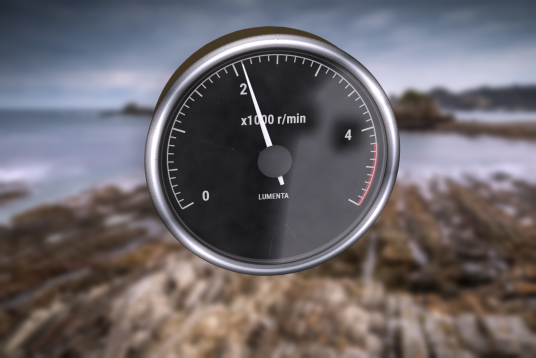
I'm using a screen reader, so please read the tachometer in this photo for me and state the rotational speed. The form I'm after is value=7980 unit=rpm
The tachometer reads value=2100 unit=rpm
